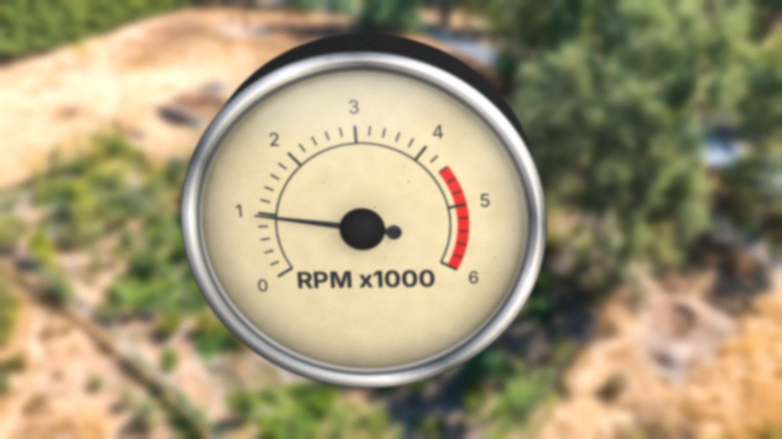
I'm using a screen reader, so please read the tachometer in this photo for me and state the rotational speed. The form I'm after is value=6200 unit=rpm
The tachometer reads value=1000 unit=rpm
